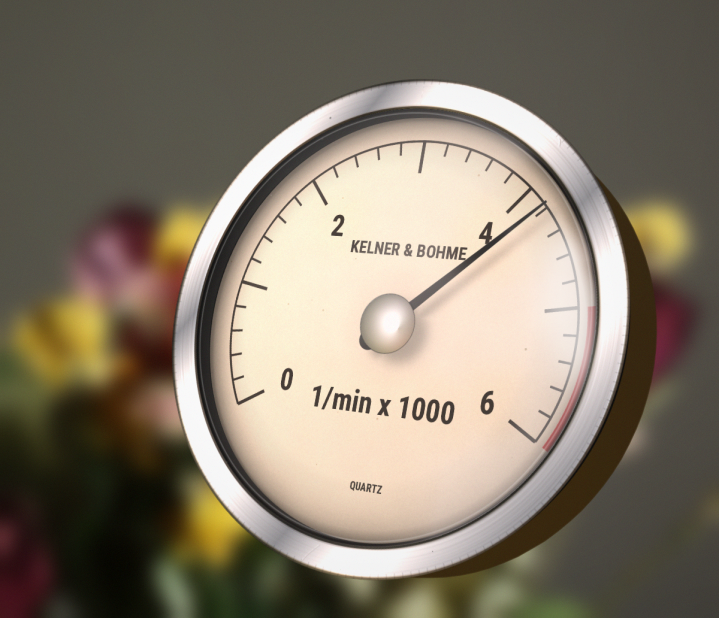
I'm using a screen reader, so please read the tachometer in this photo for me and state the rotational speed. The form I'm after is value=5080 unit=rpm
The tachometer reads value=4200 unit=rpm
